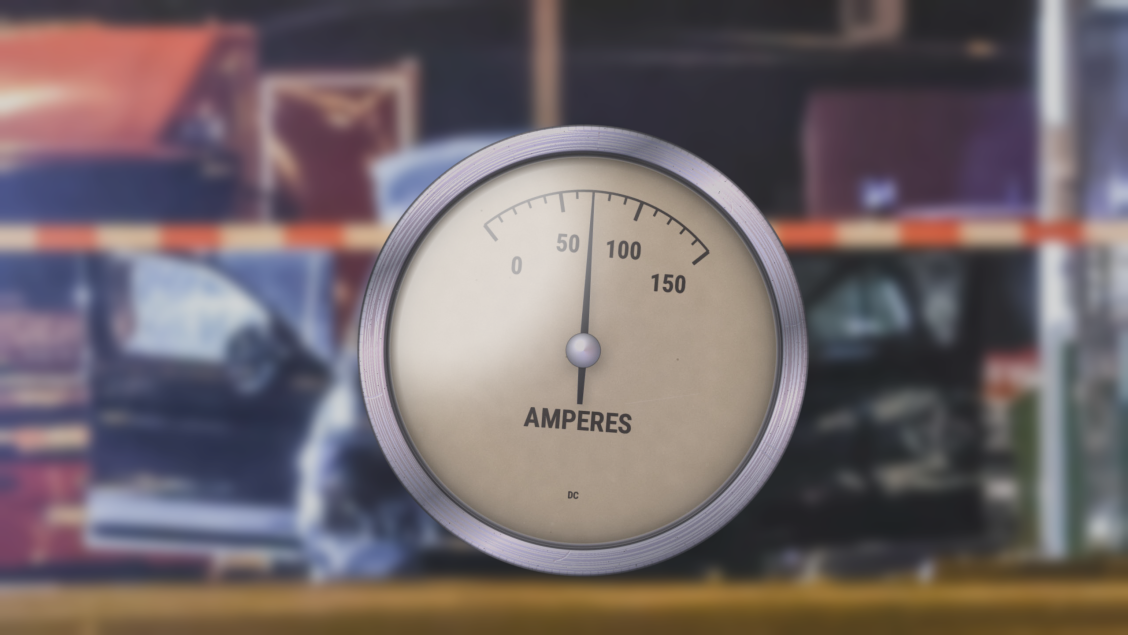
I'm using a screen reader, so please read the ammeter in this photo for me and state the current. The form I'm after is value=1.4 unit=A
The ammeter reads value=70 unit=A
